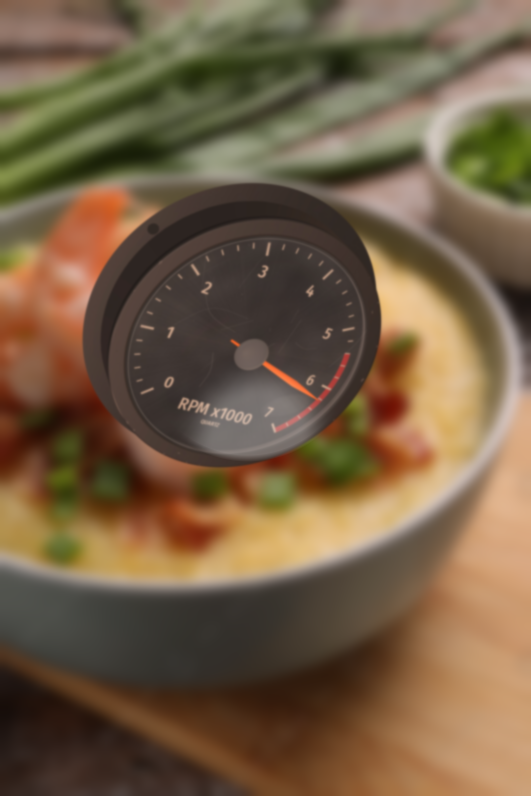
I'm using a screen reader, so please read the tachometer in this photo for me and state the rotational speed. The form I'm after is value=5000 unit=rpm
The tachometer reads value=6200 unit=rpm
